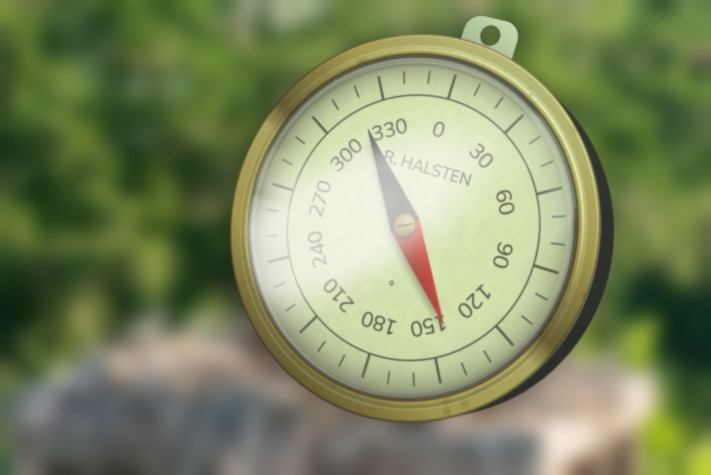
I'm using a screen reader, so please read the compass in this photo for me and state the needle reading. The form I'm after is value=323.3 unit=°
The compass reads value=140 unit=°
